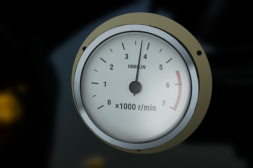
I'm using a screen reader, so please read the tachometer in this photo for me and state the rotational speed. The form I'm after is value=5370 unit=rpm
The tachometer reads value=3750 unit=rpm
